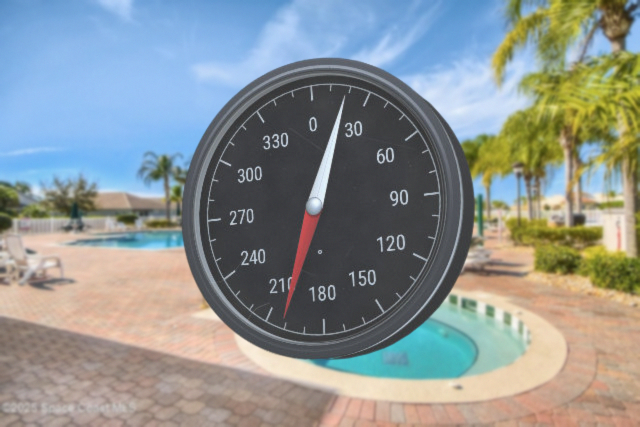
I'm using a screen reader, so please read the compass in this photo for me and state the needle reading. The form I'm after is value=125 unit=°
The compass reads value=200 unit=°
